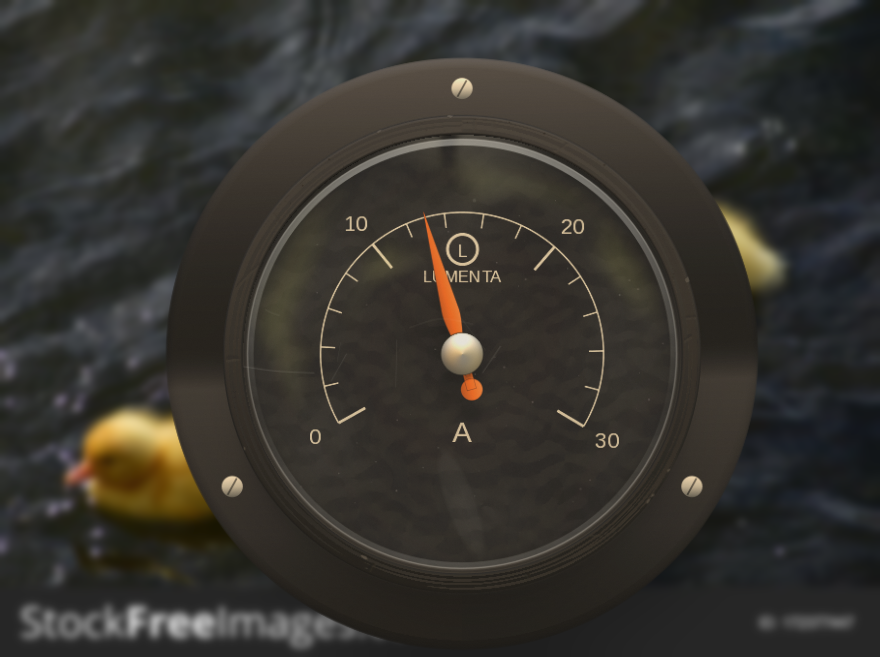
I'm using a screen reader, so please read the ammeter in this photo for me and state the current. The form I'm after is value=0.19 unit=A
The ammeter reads value=13 unit=A
